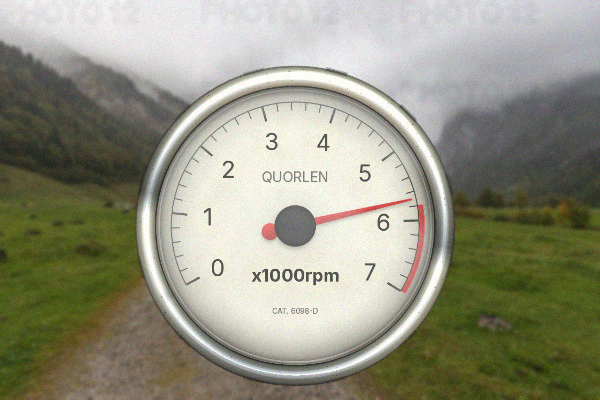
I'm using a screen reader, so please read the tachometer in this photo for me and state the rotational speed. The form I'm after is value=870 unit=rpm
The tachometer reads value=5700 unit=rpm
